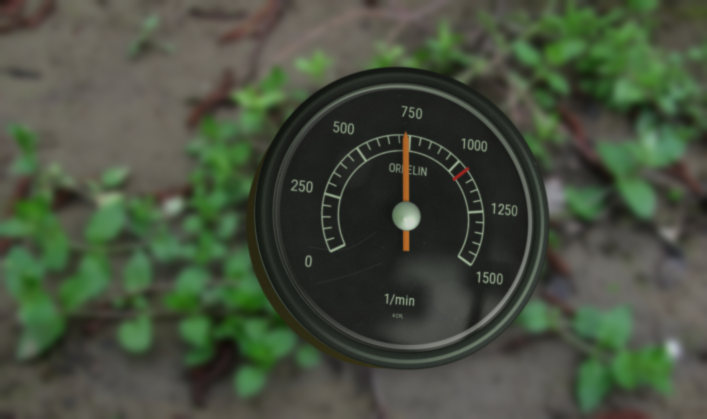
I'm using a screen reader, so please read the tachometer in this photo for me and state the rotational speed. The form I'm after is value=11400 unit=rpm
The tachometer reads value=725 unit=rpm
